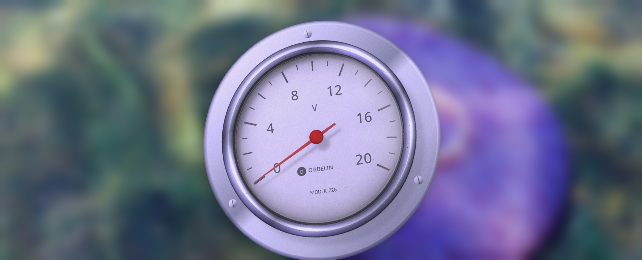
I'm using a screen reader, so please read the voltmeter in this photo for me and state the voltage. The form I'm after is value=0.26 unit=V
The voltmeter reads value=0 unit=V
